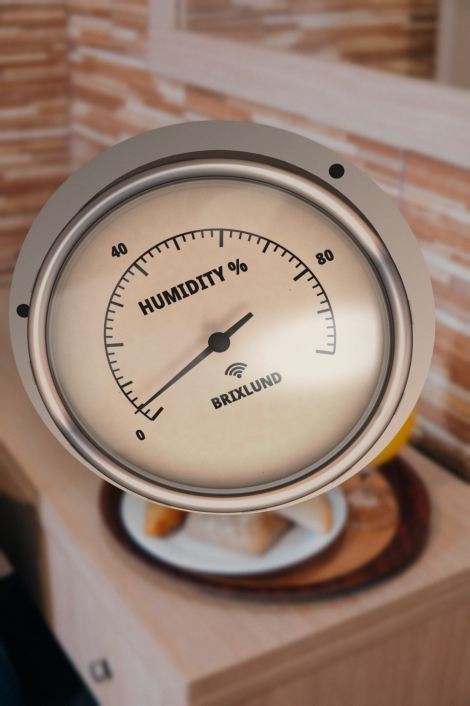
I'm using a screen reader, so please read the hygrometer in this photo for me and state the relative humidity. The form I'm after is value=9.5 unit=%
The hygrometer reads value=4 unit=%
